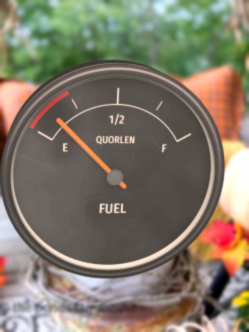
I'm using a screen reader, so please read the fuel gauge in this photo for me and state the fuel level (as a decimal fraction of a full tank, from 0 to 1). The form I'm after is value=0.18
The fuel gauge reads value=0.125
